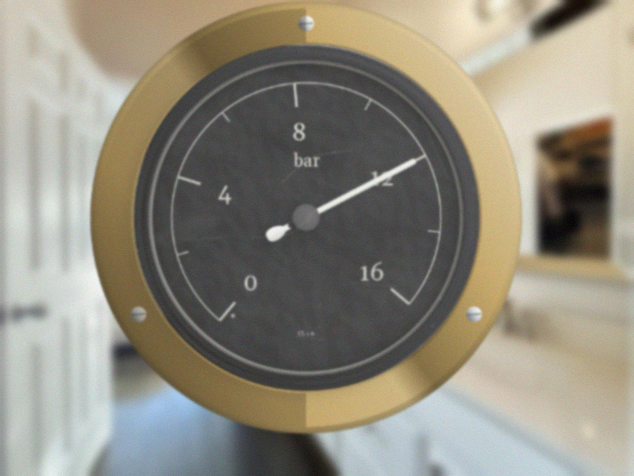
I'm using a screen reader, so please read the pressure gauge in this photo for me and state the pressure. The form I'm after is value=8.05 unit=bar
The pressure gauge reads value=12 unit=bar
